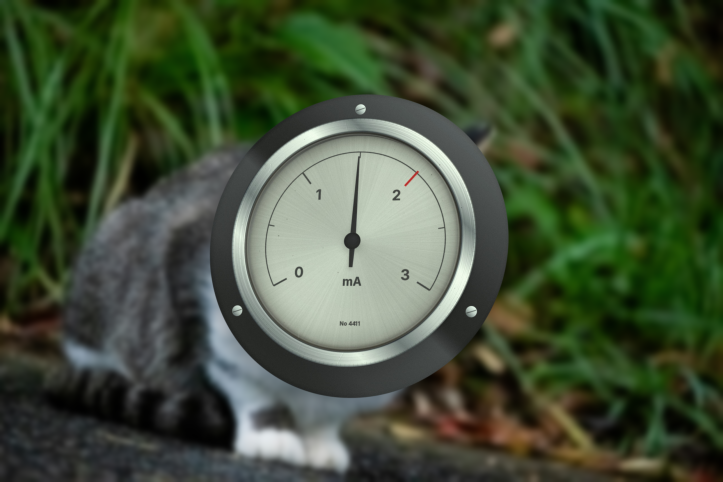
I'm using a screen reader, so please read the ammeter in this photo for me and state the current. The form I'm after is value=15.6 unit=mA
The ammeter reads value=1.5 unit=mA
